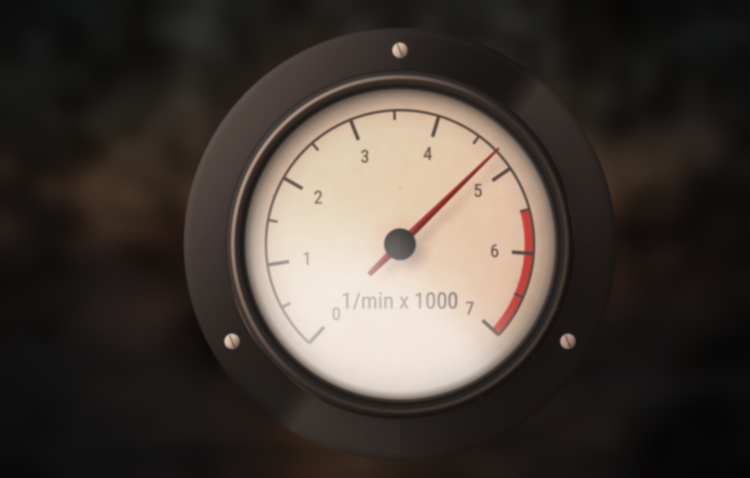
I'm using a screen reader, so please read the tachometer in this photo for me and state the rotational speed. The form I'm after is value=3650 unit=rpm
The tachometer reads value=4750 unit=rpm
